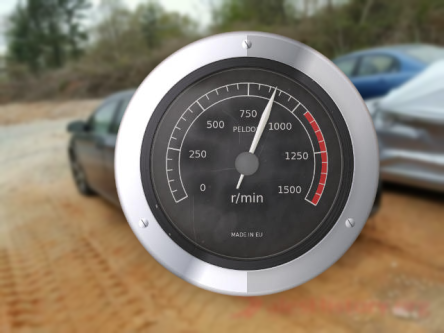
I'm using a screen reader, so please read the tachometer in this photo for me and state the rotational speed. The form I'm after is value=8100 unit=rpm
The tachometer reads value=875 unit=rpm
